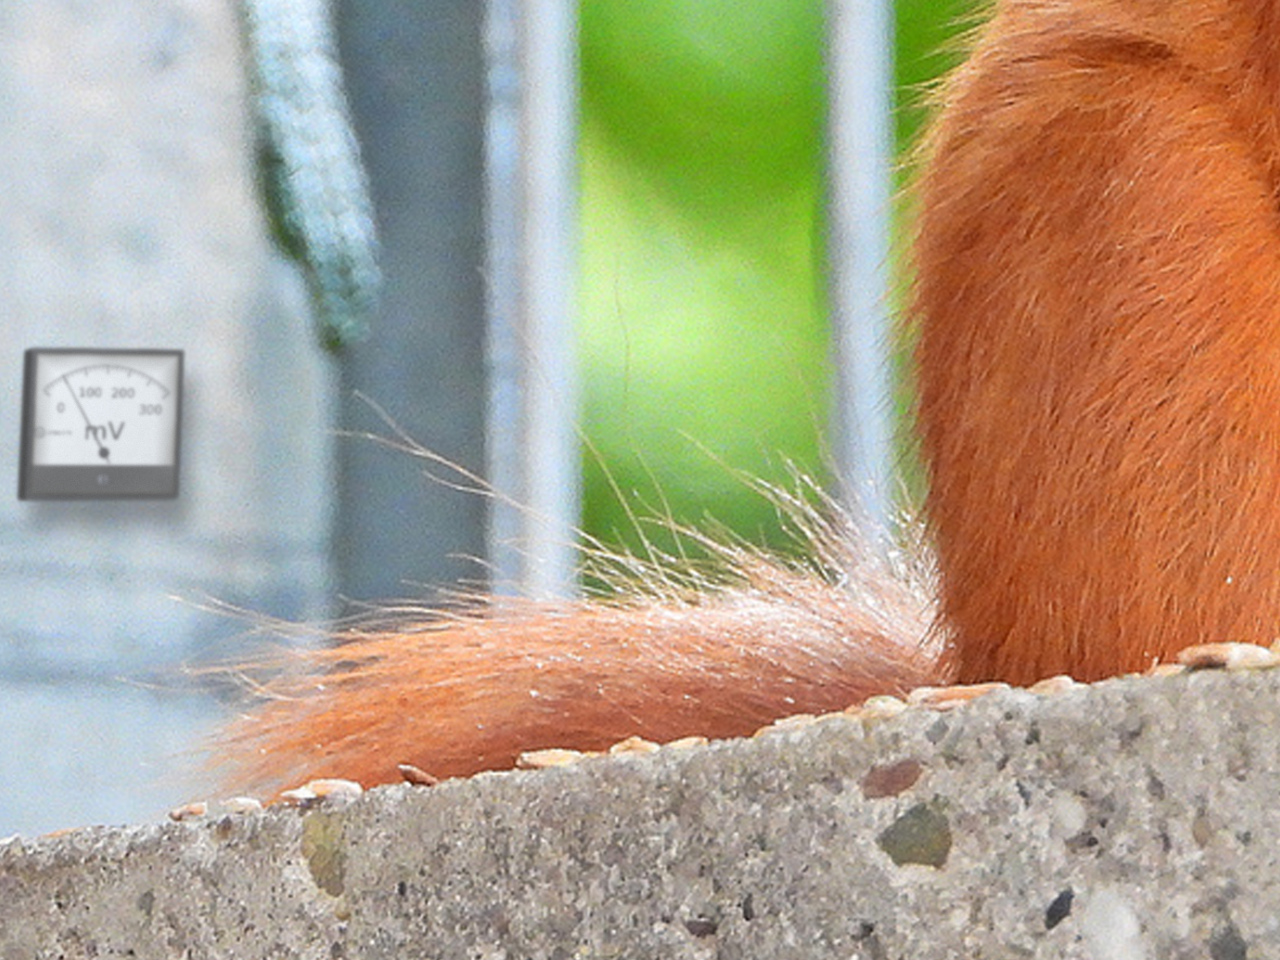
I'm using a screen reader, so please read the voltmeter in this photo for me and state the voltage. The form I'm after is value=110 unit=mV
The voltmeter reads value=50 unit=mV
